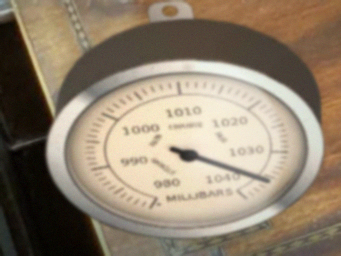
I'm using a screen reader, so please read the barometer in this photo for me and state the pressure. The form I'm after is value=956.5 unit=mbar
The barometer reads value=1035 unit=mbar
